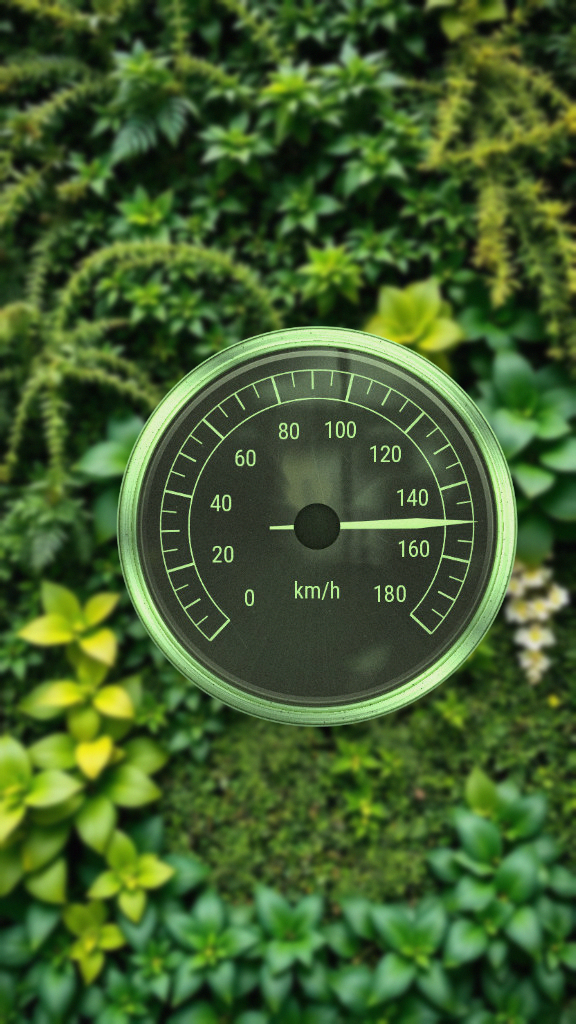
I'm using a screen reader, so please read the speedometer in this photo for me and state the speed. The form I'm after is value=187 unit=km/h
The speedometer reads value=150 unit=km/h
